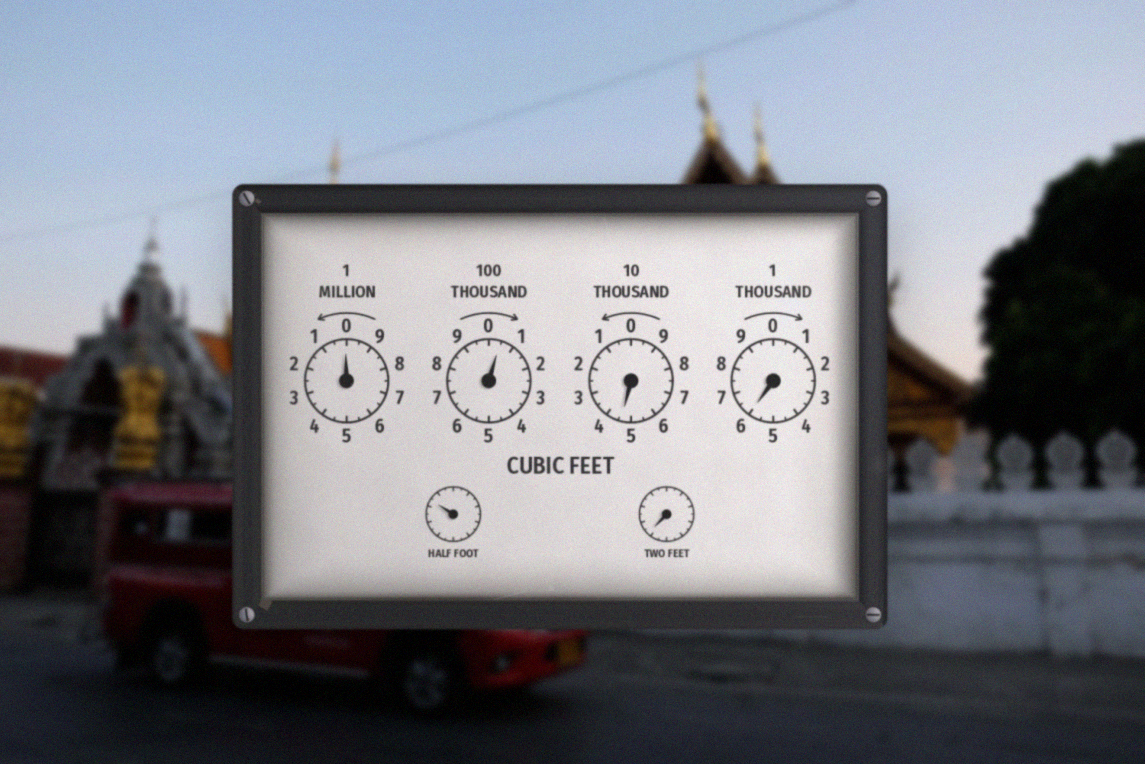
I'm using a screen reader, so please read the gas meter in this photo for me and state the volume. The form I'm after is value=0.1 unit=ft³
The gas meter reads value=4600 unit=ft³
